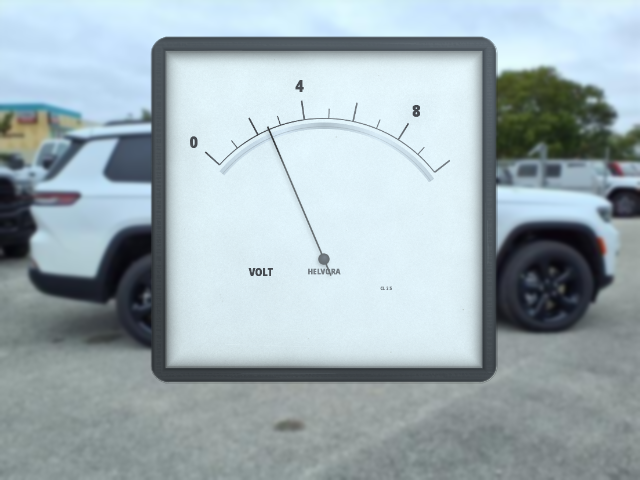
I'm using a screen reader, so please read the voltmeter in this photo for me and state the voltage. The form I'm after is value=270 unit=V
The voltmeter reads value=2.5 unit=V
